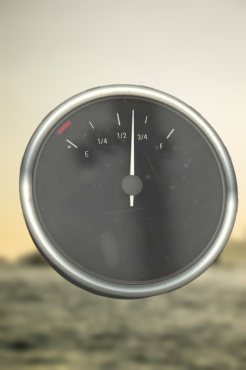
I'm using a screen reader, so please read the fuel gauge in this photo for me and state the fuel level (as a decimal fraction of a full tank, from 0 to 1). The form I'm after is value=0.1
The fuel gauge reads value=0.625
